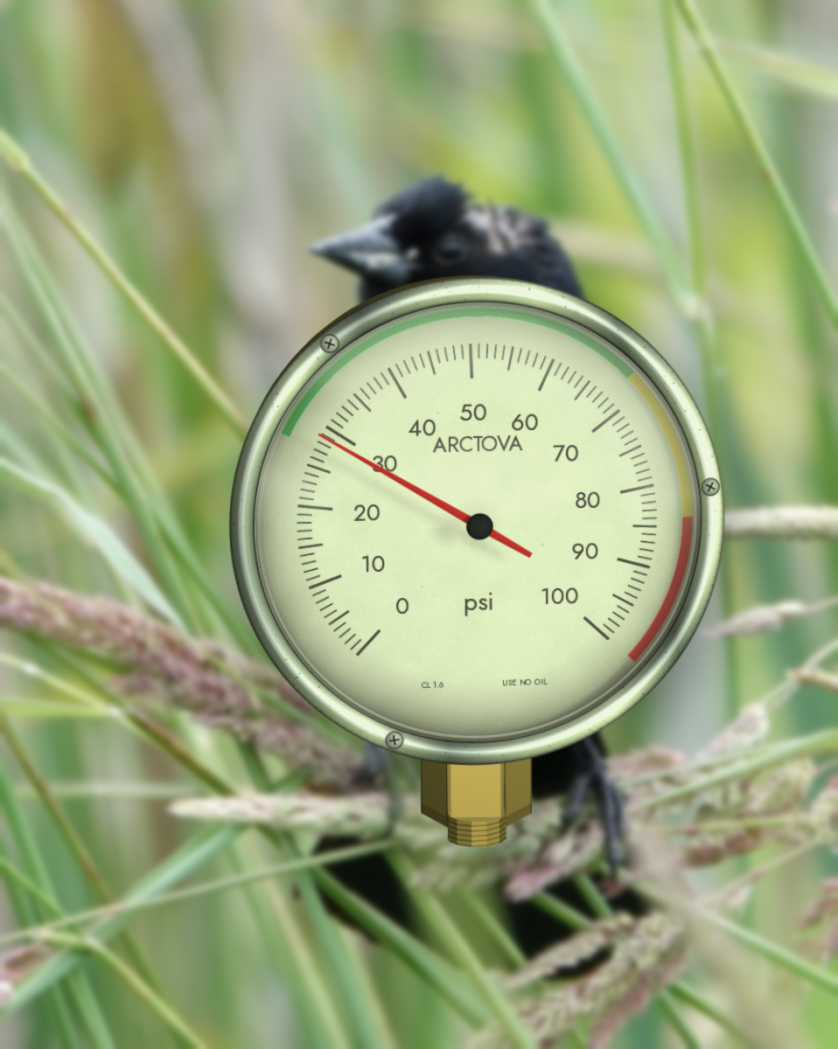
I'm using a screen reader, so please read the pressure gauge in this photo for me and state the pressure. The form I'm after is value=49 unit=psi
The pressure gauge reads value=29 unit=psi
